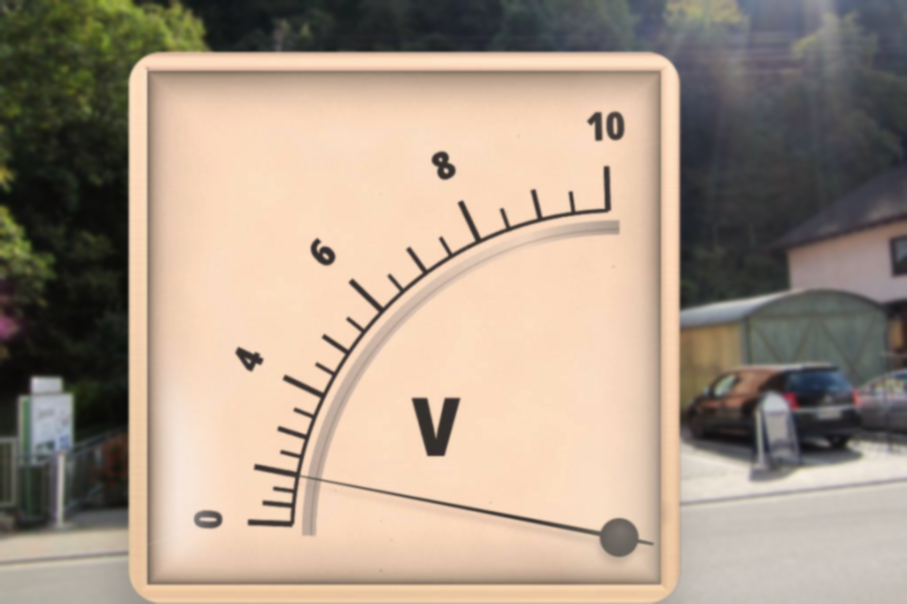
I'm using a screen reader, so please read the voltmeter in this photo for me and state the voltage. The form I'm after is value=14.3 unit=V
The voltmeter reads value=2 unit=V
